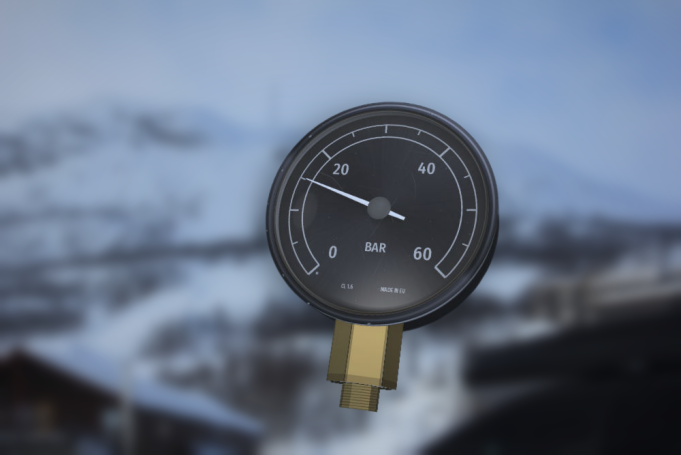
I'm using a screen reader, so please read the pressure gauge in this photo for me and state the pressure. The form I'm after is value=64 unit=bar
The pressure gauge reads value=15 unit=bar
